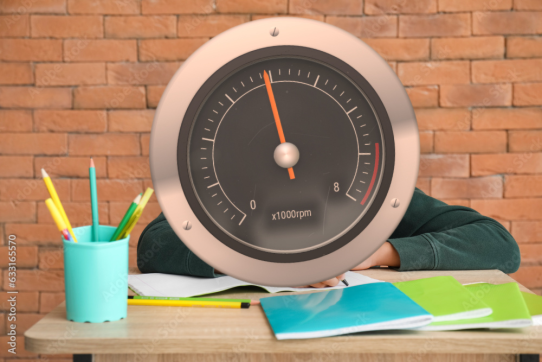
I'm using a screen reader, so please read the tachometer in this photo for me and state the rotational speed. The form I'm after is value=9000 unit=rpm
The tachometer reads value=3900 unit=rpm
